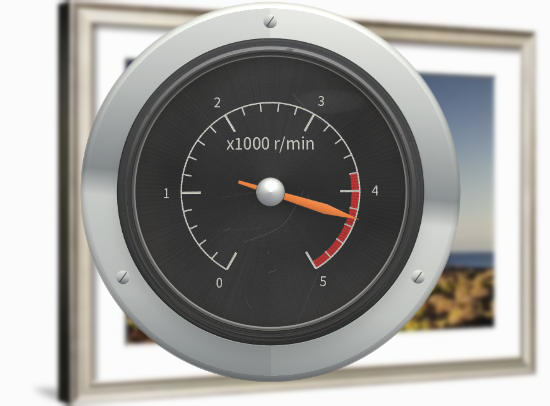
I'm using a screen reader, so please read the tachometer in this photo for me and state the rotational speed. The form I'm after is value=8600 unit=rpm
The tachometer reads value=4300 unit=rpm
